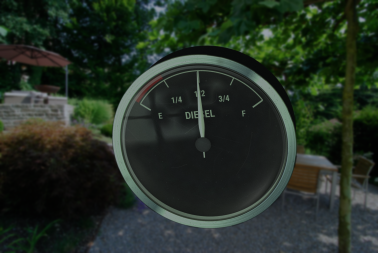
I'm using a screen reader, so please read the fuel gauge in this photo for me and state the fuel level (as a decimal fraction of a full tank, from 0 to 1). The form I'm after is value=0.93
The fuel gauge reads value=0.5
